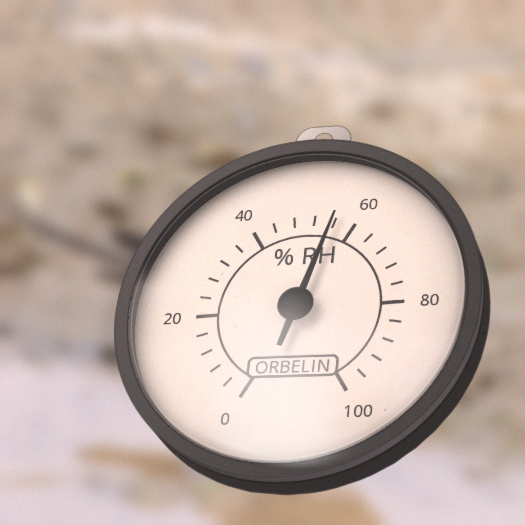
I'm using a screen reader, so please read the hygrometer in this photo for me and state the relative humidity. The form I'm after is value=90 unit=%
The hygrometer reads value=56 unit=%
